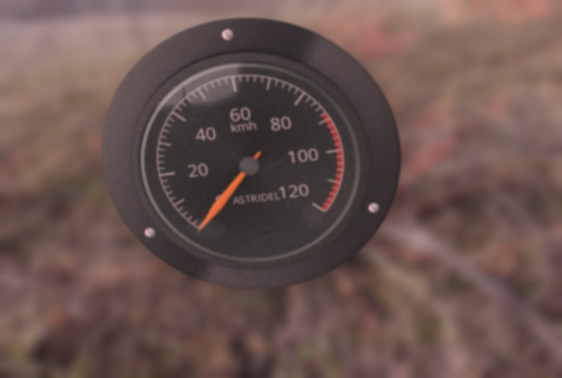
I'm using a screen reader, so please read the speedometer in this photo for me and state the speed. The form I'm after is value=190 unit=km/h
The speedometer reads value=0 unit=km/h
